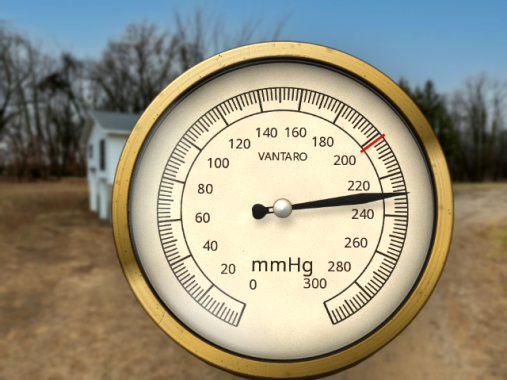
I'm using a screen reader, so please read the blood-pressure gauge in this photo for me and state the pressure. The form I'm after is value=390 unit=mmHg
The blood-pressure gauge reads value=230 unit=mmHg
